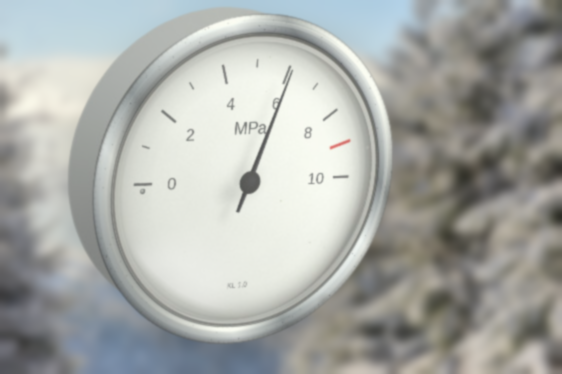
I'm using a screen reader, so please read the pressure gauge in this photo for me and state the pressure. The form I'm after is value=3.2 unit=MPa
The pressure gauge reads value=6 unit=MPa
